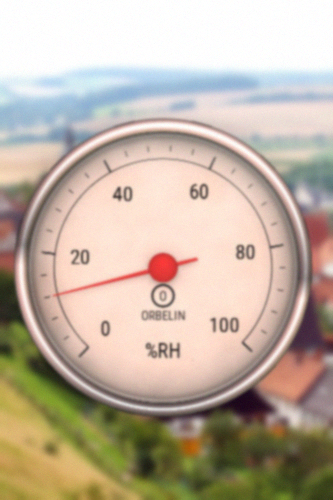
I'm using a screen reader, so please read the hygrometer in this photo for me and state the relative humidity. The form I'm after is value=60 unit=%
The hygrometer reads value=12 unit=%
